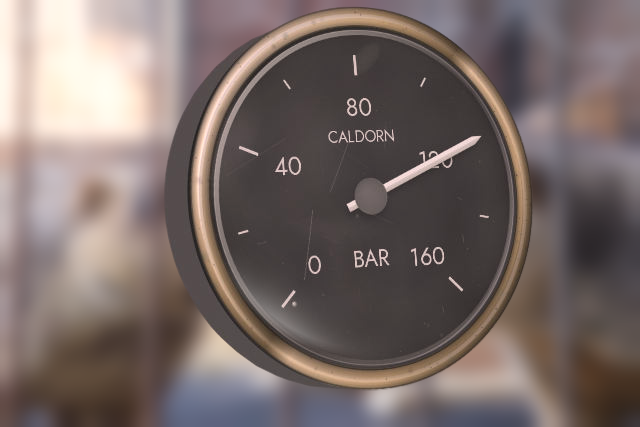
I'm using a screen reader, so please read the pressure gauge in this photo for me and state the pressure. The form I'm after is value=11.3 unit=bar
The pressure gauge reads value=120 unit=bar
